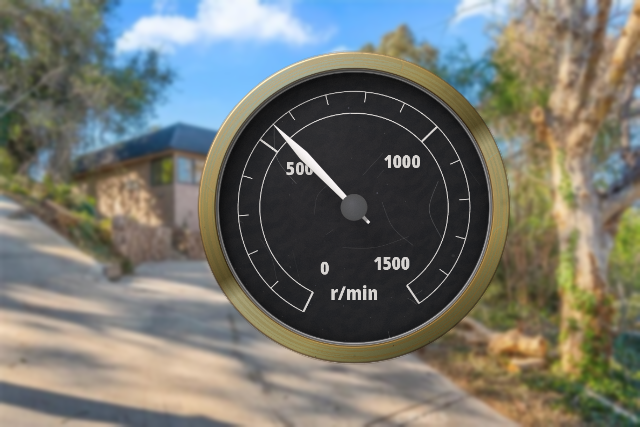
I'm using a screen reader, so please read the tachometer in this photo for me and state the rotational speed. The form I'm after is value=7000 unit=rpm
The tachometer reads value=550 unit=rpm
